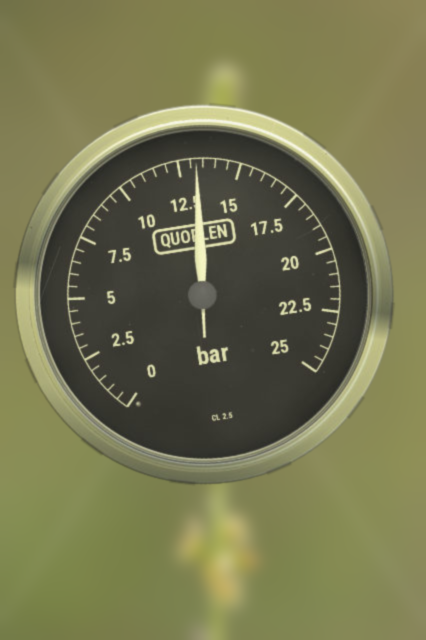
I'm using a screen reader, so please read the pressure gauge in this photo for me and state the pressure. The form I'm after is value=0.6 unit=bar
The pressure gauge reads value=13.25 unit=bar
